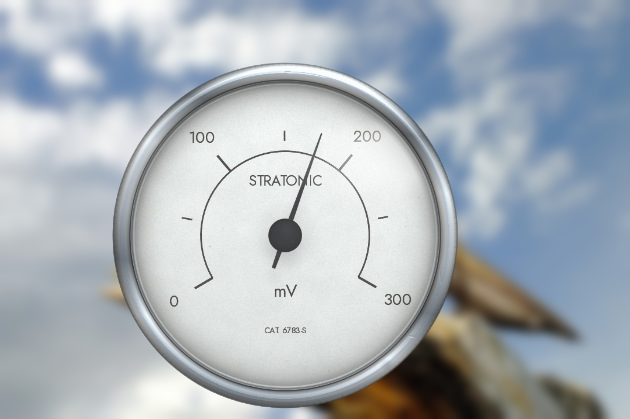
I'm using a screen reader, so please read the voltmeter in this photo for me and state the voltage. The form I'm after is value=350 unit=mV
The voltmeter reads value=175 unit=mV
